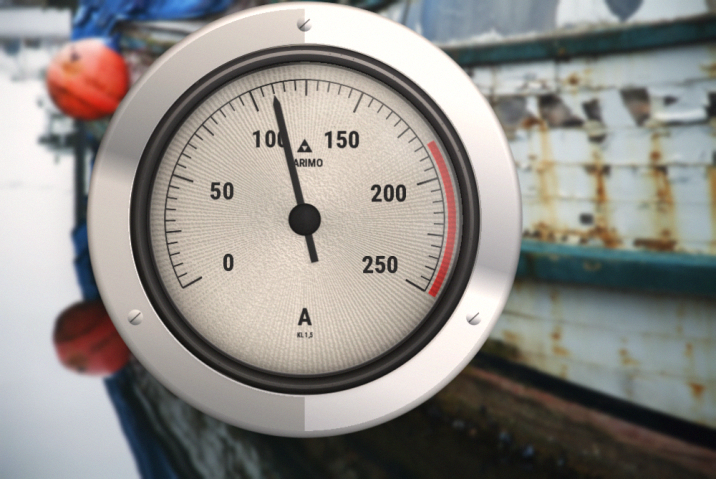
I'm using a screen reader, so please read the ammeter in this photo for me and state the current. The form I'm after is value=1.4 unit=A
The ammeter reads value=110 unit=A
